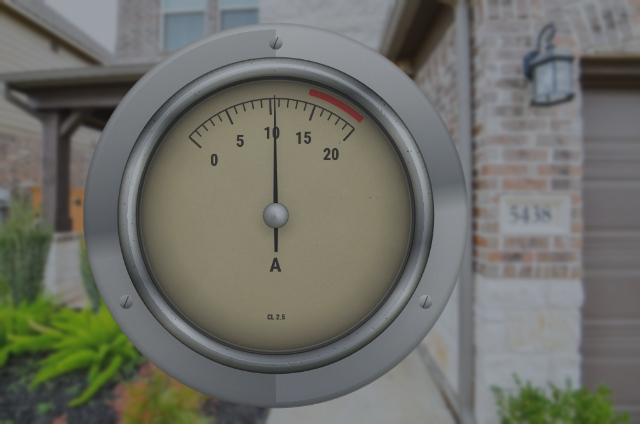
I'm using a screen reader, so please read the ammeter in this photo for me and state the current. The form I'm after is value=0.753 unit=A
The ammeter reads value=10.5 unit=A
